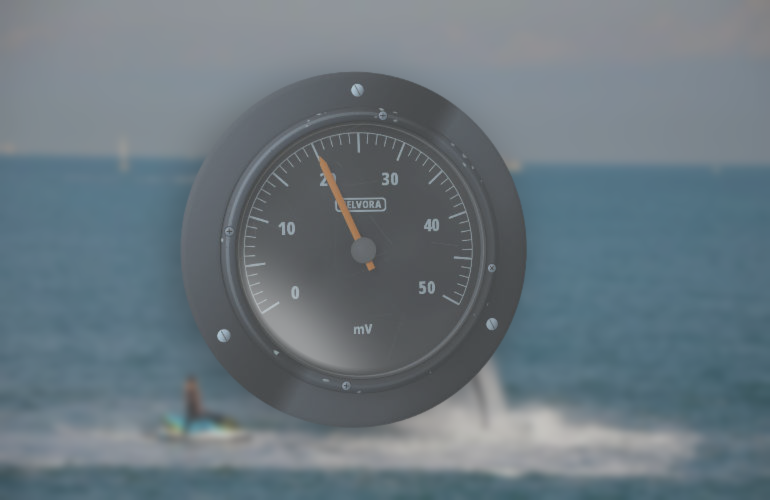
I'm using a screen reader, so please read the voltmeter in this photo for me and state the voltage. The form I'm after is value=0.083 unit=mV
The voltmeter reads value=20 unit=mV
